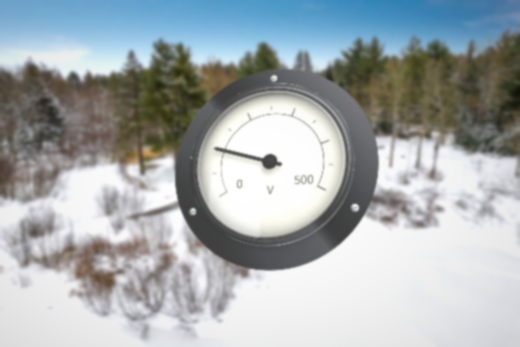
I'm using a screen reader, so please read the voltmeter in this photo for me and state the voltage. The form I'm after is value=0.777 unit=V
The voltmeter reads value=100 unit=V
